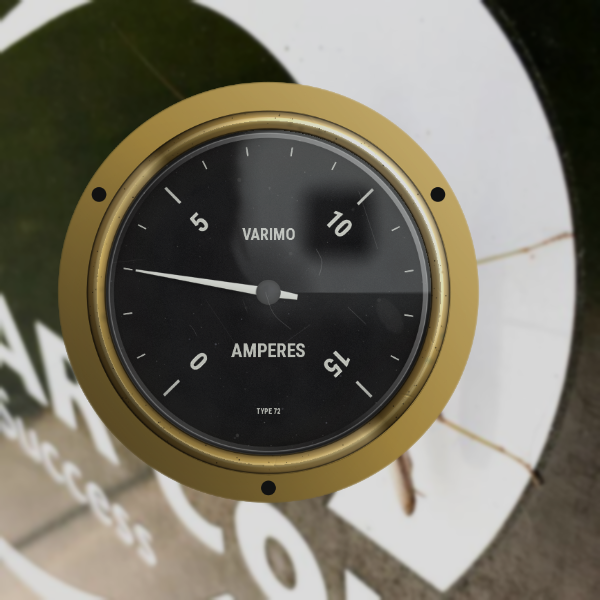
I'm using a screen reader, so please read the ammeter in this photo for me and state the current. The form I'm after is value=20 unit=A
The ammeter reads value=3 unit=A
